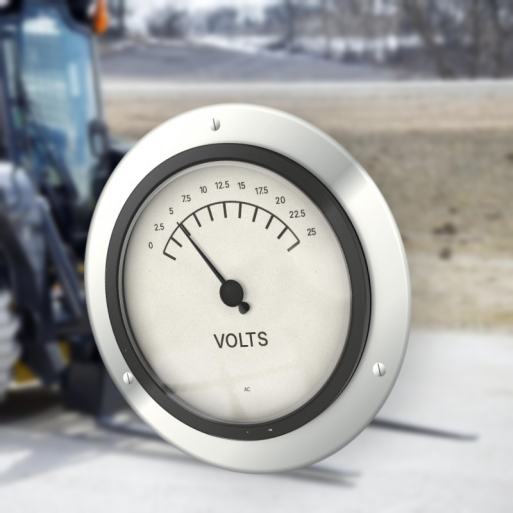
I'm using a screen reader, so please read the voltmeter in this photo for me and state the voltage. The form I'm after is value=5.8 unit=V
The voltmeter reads value=5 unit=V
